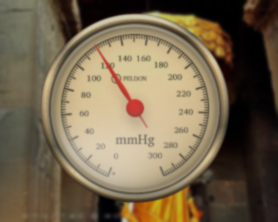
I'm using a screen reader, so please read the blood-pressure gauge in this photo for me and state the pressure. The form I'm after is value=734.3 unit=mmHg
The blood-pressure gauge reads value=120 unit=mmHg
